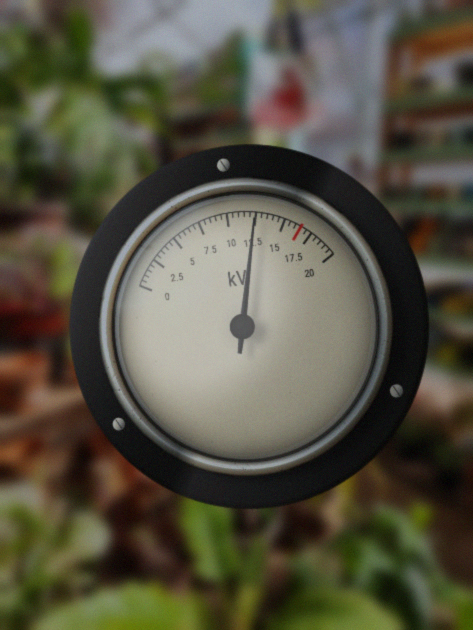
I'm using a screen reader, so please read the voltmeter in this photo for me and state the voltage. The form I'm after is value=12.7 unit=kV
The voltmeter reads value=12.5 unit=kV
